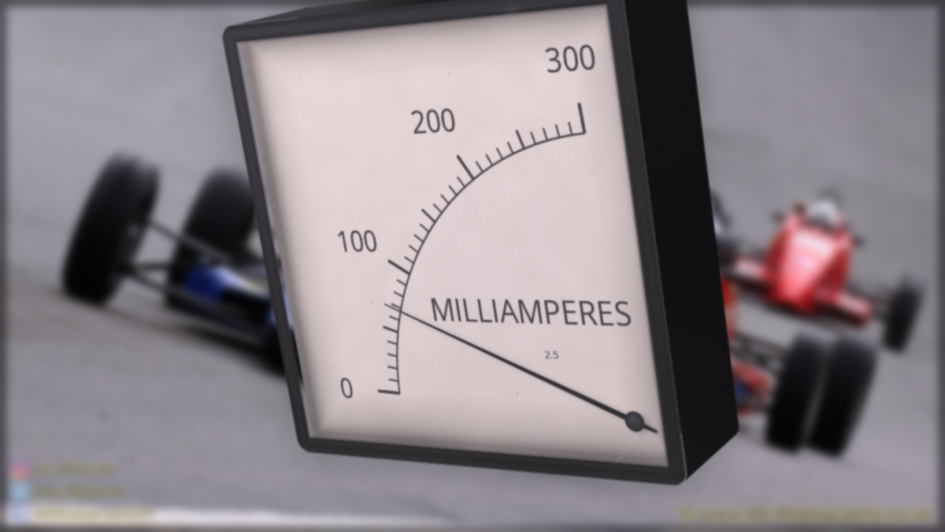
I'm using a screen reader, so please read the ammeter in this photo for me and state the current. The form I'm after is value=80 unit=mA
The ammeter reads value=70 unit=mA
